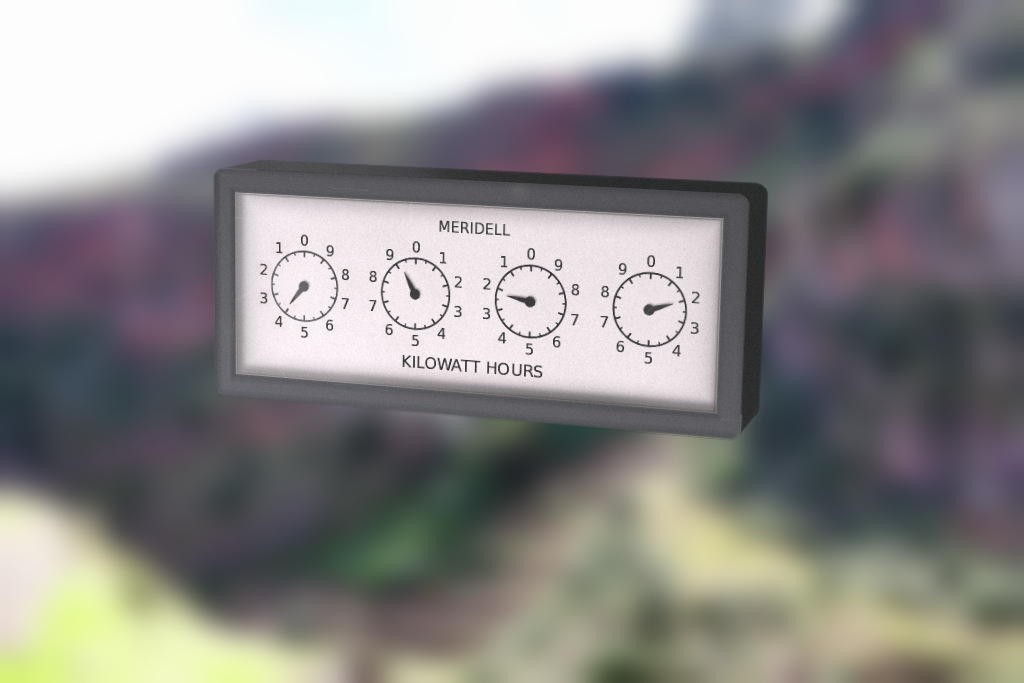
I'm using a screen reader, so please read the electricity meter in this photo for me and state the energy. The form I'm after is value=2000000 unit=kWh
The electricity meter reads value=3922 unit=kWh
